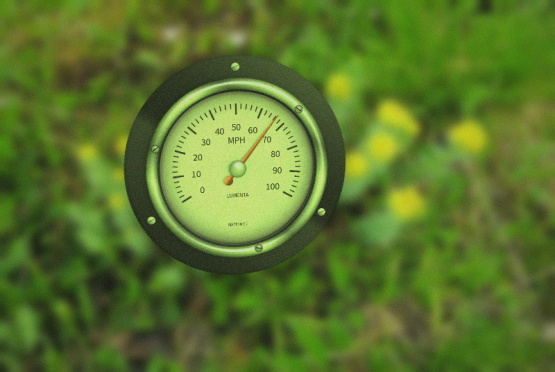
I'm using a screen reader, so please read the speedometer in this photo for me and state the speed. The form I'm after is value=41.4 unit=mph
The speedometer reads value=66 unit=mph
